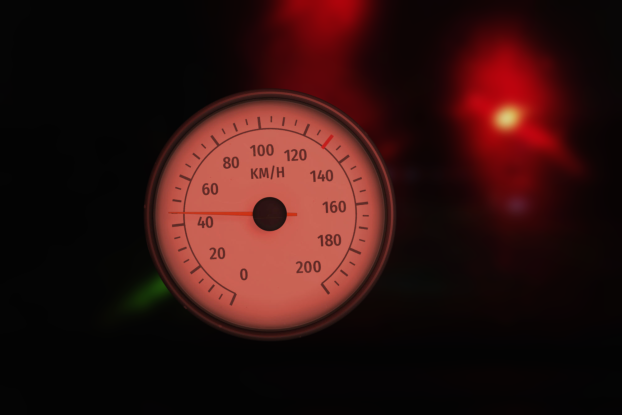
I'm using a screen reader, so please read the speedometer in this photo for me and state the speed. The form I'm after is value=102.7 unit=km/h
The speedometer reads value=45 unit=km/h
